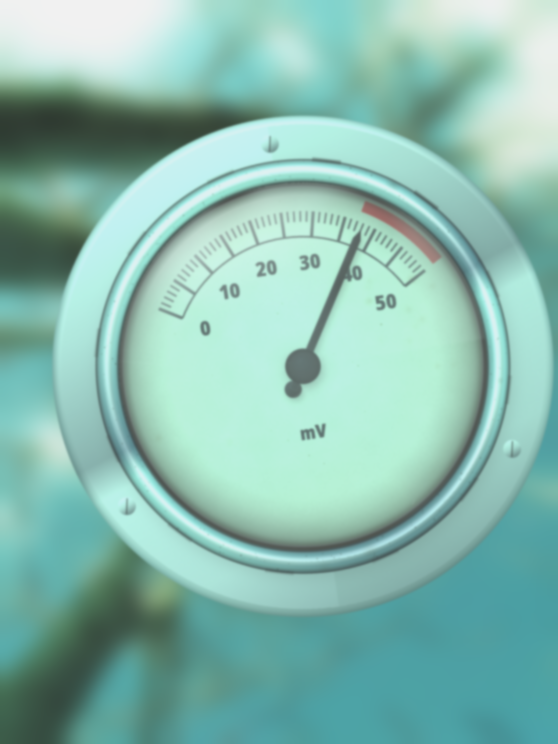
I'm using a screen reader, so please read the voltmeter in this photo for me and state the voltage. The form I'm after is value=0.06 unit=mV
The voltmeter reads value=38 unit=mV
